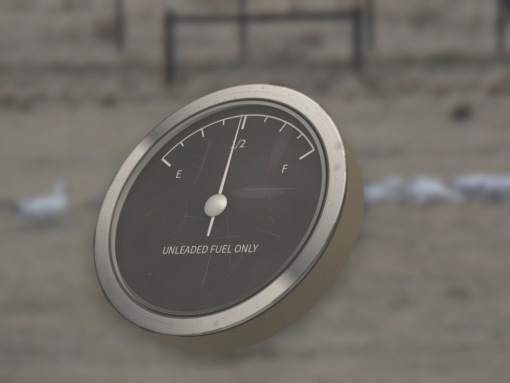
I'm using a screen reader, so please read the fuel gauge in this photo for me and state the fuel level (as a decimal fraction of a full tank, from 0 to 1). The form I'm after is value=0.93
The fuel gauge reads value=0.5
